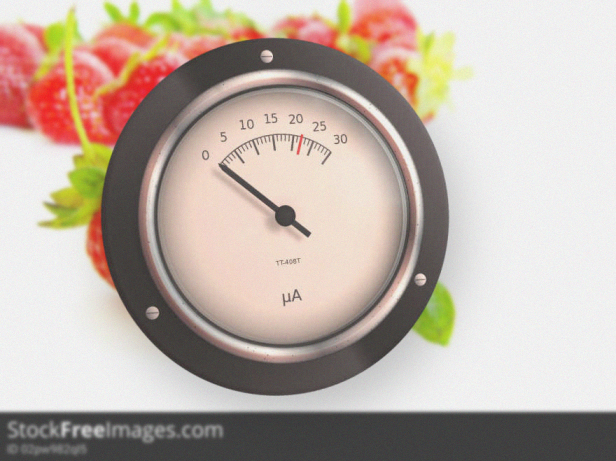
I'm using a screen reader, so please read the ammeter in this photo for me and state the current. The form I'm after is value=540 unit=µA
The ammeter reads value=0 unit=µA
